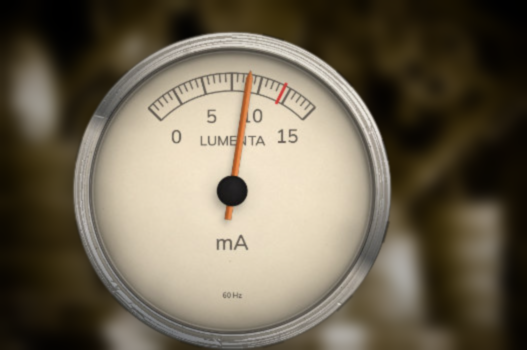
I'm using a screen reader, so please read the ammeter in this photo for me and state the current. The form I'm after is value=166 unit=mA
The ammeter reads value=9 unit=mA
